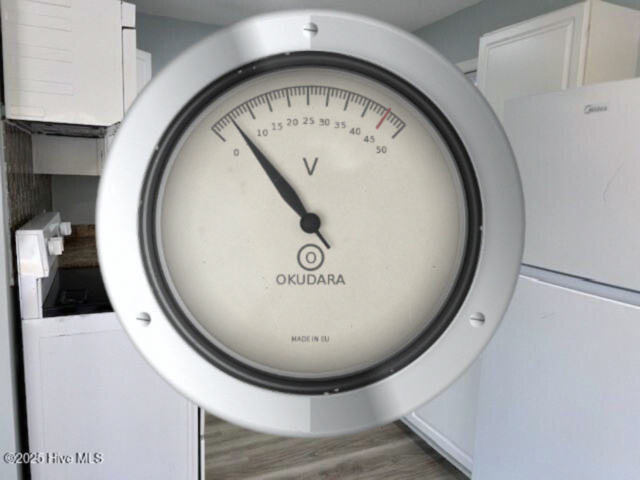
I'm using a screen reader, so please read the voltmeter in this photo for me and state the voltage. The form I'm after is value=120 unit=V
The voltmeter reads value=5 unit=V
